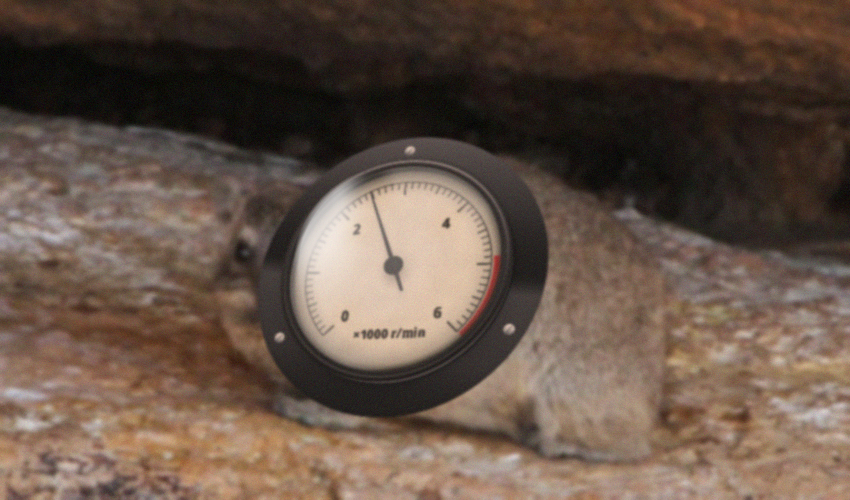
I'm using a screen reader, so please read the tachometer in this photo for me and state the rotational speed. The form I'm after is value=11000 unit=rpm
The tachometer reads value=2500 unit=rpm
